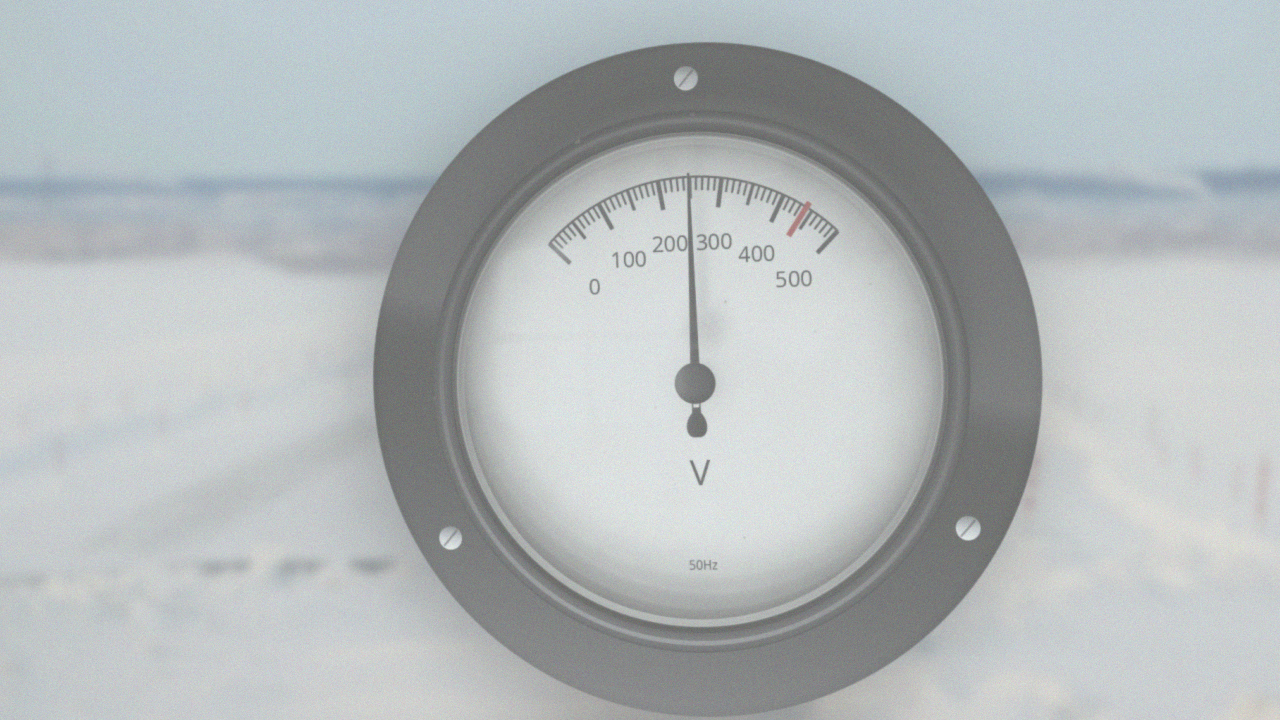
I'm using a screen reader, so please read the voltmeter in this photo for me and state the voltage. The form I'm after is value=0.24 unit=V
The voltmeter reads value=250 unit=V
